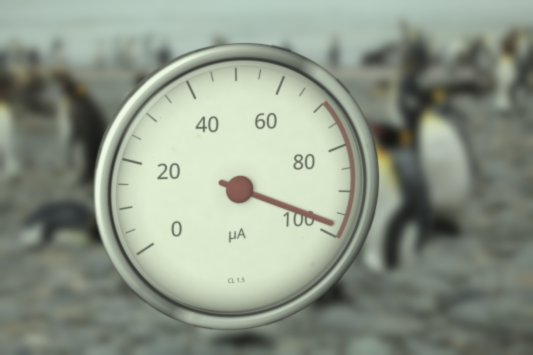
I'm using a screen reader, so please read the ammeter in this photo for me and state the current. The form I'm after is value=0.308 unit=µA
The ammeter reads value=97.5 unit=µA
